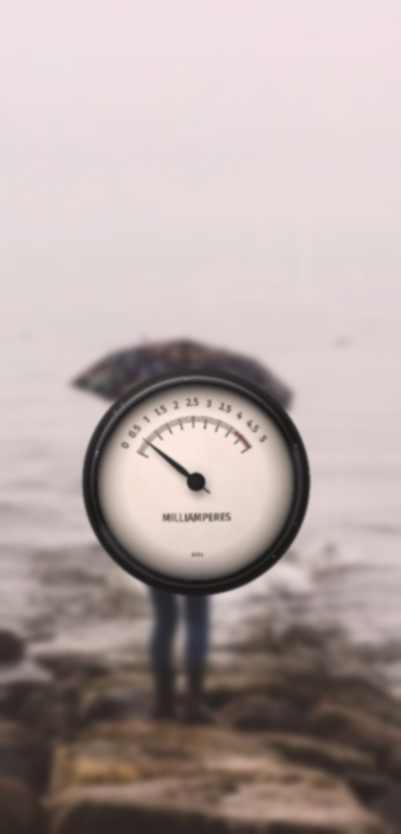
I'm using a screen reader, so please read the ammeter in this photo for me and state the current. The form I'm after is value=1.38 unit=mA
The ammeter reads value=0.5 unit=mA
